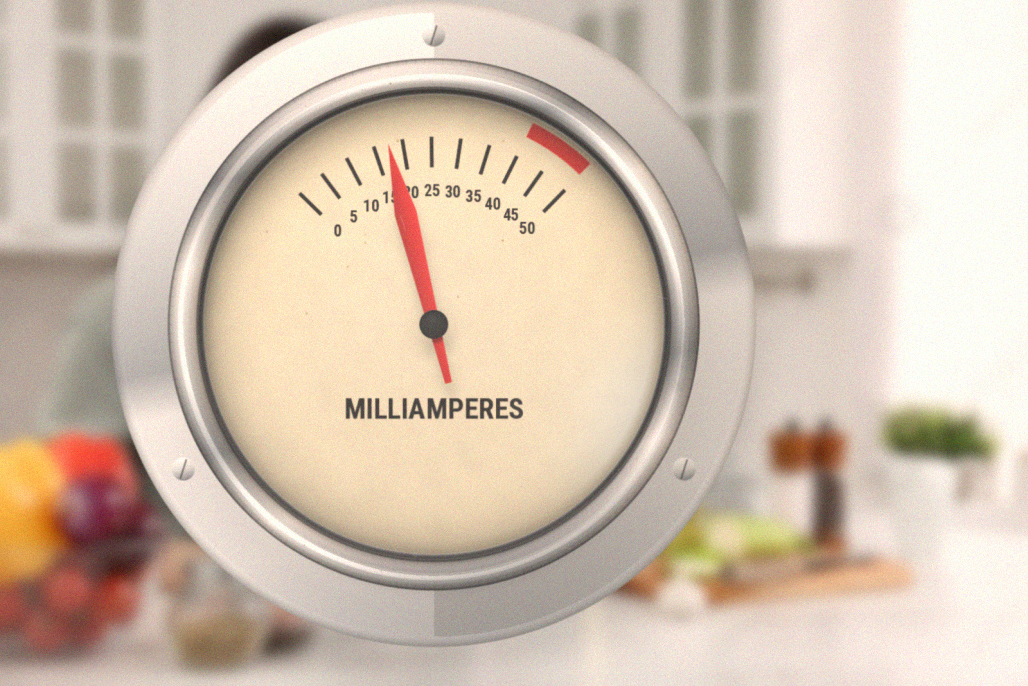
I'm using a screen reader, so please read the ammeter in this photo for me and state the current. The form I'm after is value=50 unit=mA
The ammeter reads value=17.5 unit=mA
